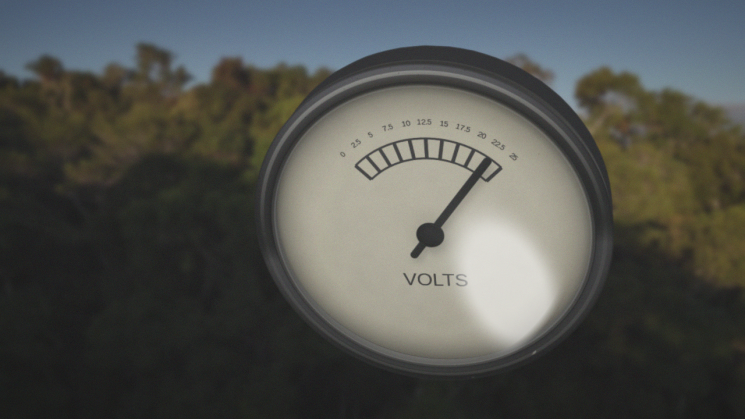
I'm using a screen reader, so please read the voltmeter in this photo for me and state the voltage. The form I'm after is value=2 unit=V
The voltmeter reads value=22.5 unit=V
